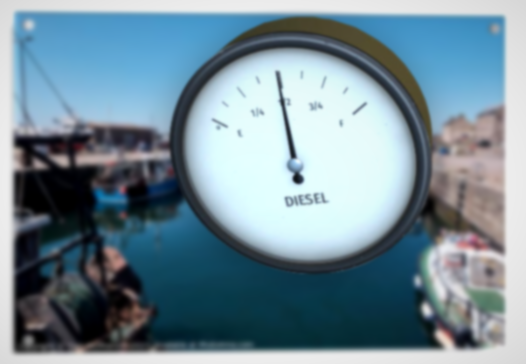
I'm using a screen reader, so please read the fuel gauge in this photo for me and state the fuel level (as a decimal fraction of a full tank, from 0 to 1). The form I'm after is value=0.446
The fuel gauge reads value=0.5
